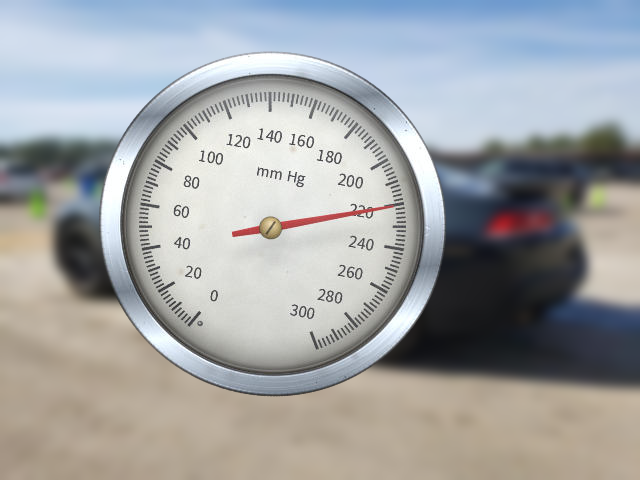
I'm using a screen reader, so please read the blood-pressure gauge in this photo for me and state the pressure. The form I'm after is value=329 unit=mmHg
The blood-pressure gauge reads value=220 unit=mmHg
